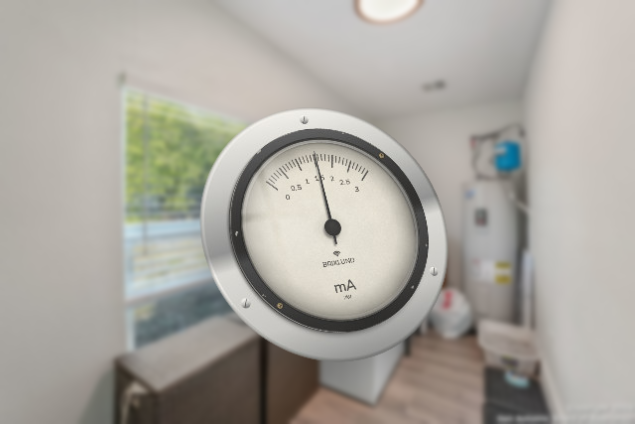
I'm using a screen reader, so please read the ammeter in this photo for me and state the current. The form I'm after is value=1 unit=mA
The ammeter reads value=1.5 unit=mA
